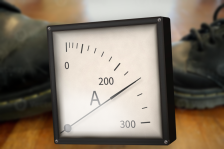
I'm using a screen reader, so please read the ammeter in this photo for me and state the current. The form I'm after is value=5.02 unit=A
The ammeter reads value=240 unit=A
